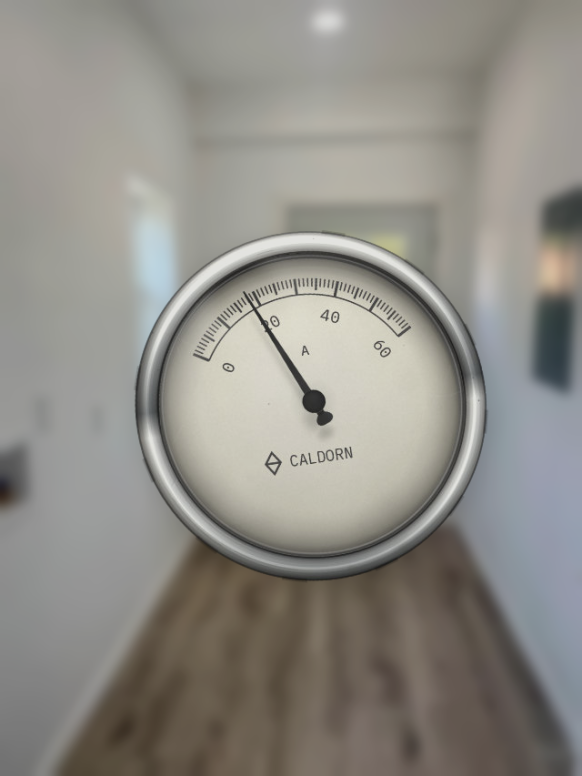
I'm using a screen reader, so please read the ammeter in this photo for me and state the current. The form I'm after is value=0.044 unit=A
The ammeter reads value=18 unit=A
